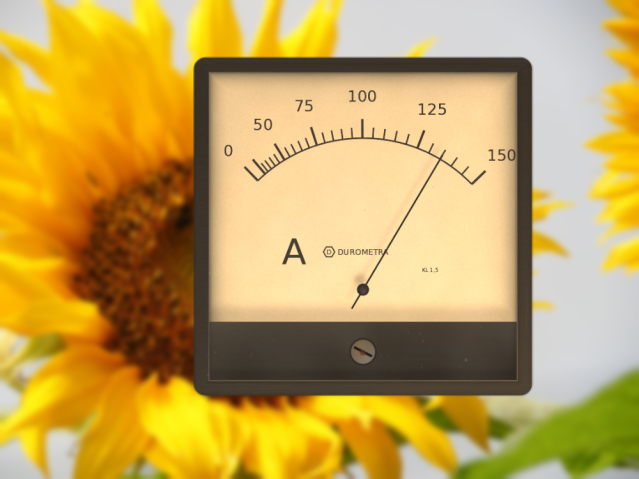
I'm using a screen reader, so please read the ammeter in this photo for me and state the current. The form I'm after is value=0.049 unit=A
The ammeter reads value=135 unit=A
